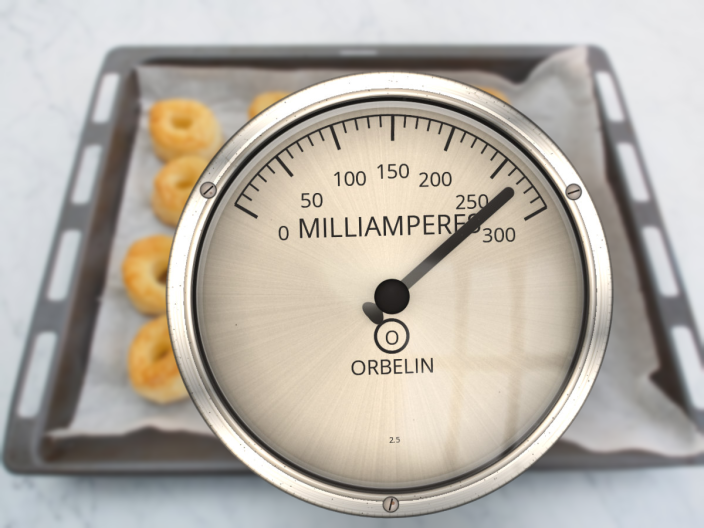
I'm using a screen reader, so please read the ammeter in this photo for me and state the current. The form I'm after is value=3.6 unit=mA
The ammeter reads value=270 unit=mA
